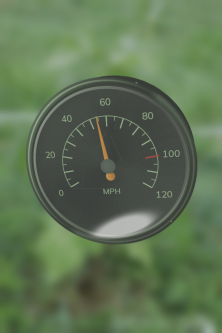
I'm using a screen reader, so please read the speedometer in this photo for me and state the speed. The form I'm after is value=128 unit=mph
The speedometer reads value=55 unit=mph
